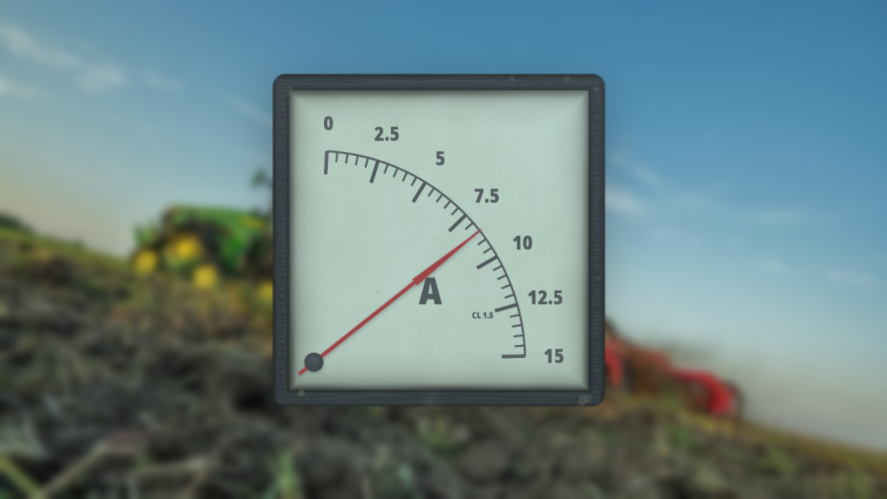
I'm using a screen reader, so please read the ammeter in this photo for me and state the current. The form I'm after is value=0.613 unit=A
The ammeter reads value=8.5 unit=A
